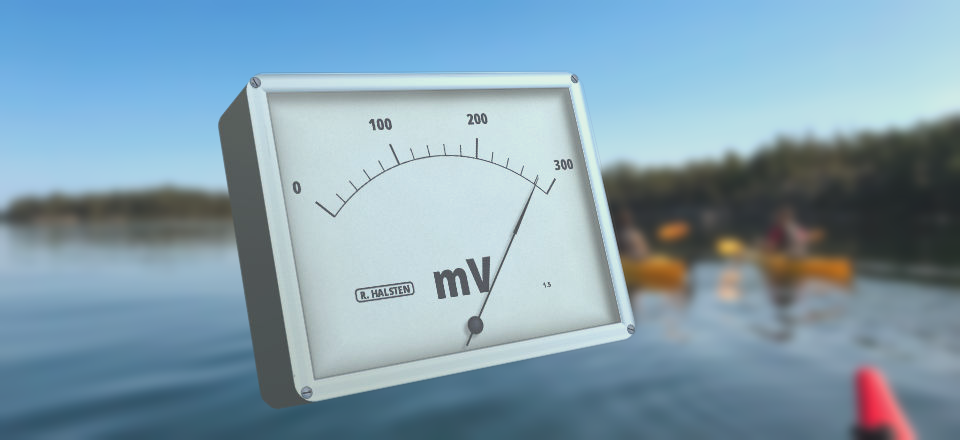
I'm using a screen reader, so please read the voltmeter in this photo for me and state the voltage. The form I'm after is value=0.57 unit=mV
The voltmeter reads value=280 unit=mV
